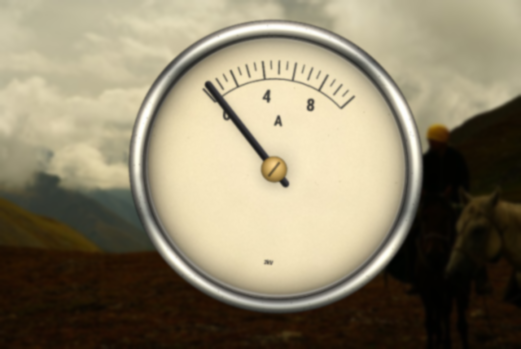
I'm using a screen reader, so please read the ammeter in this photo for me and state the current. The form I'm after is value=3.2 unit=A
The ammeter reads value=0.5 unit=A
